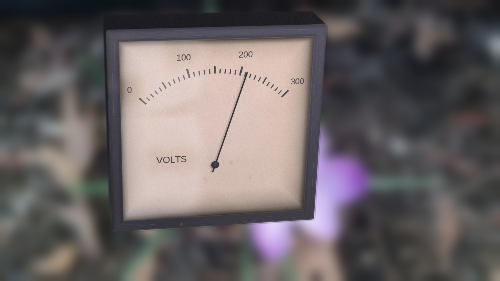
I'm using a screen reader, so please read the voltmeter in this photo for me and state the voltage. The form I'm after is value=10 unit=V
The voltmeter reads value=210 unit=V
